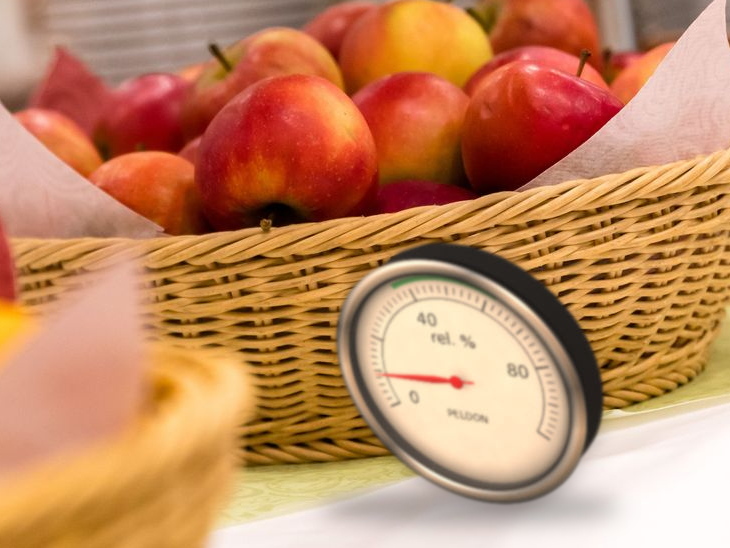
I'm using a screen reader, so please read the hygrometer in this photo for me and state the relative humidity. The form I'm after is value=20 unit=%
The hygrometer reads value=10 unit=%
